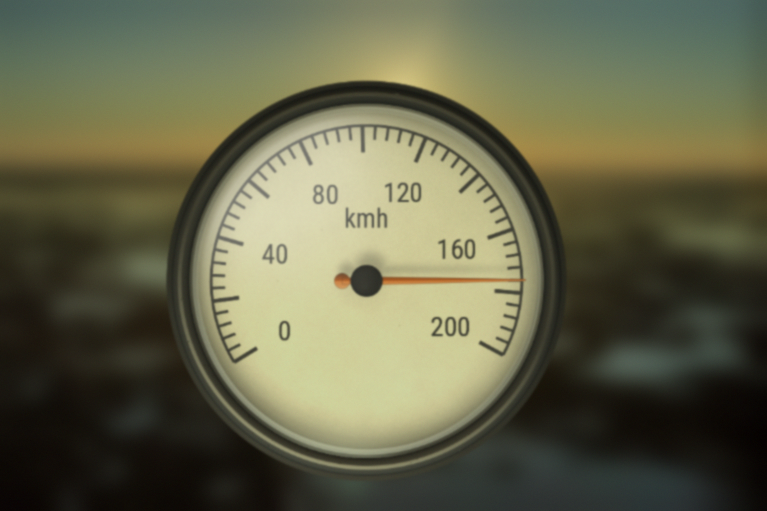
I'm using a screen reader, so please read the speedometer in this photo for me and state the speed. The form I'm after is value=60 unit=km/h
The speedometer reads value=176 unit=km/h
